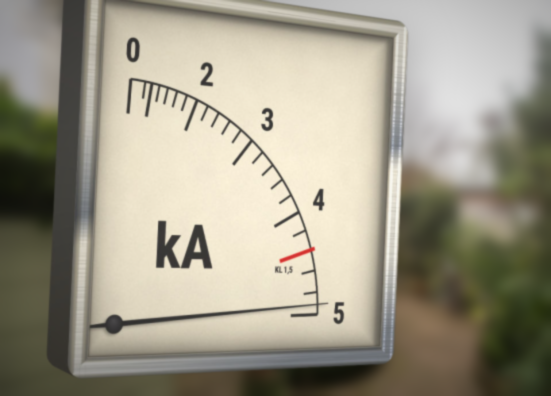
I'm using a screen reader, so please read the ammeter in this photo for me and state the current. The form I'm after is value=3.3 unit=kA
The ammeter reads value=4.9 unit=kA
